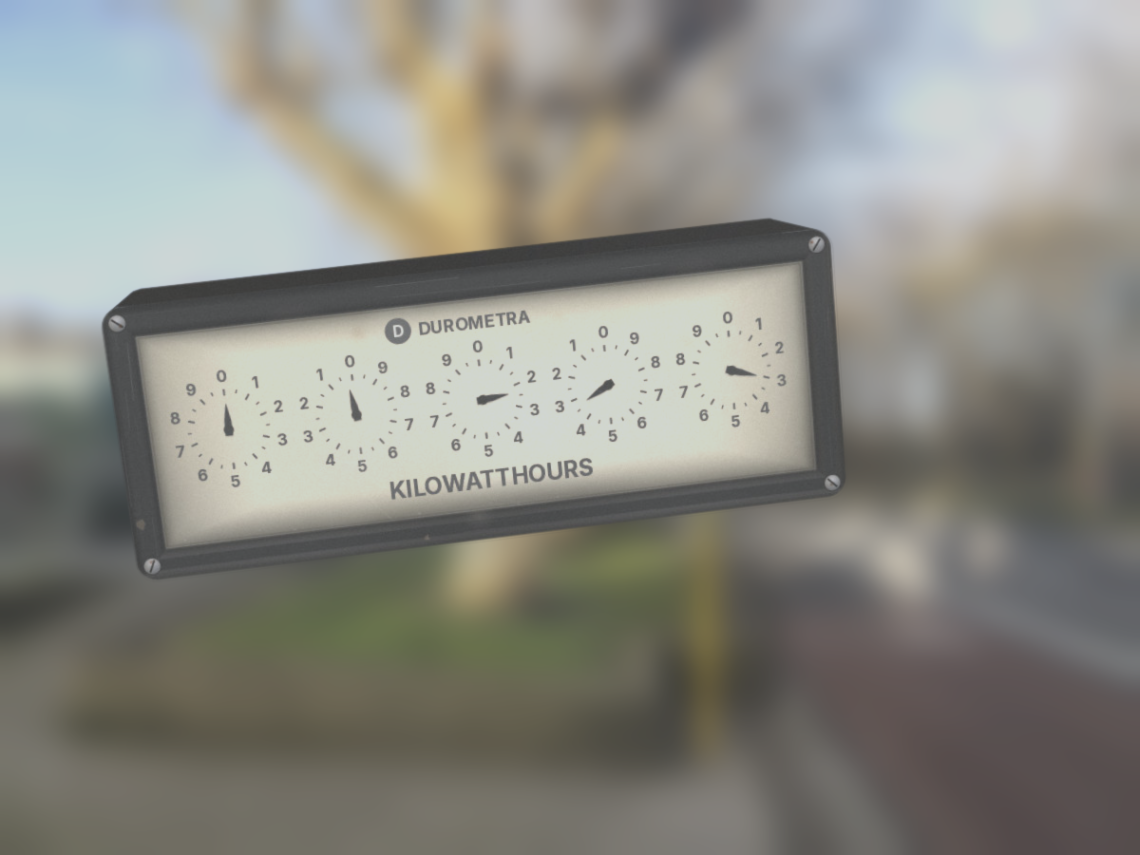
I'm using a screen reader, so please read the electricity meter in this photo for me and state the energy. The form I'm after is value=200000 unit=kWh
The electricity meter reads value=233 unit=kWh
